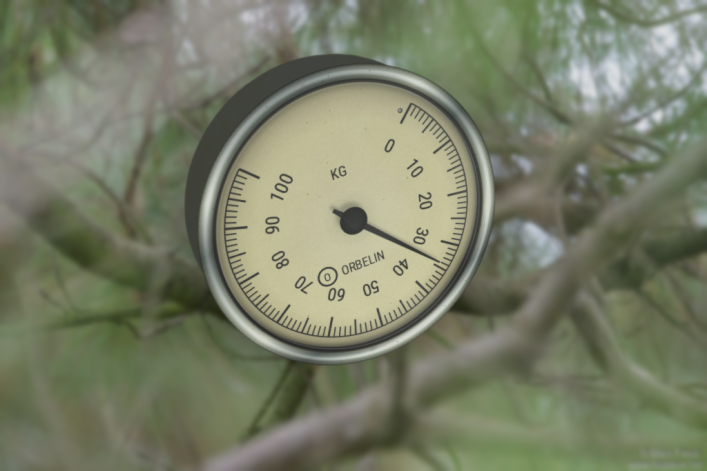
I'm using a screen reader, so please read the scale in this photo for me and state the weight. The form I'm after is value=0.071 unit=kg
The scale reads value=34 unit=kg
